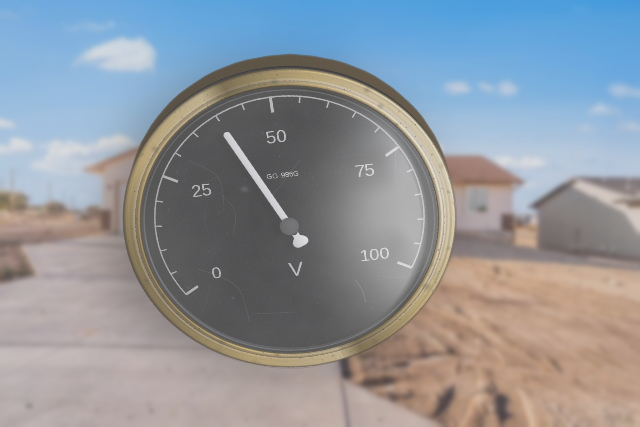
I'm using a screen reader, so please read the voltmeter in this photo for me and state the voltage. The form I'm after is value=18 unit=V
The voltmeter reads value=40 unit=V
